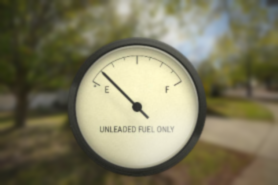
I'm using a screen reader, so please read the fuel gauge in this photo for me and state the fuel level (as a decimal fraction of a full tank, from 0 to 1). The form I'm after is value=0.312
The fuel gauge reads value=0.125
